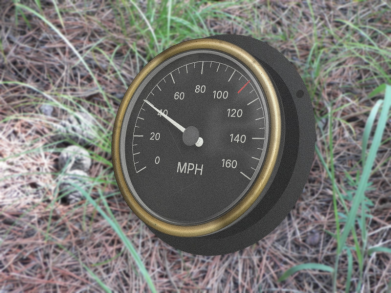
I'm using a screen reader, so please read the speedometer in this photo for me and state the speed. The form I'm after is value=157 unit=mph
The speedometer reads value=40 unit=mph
